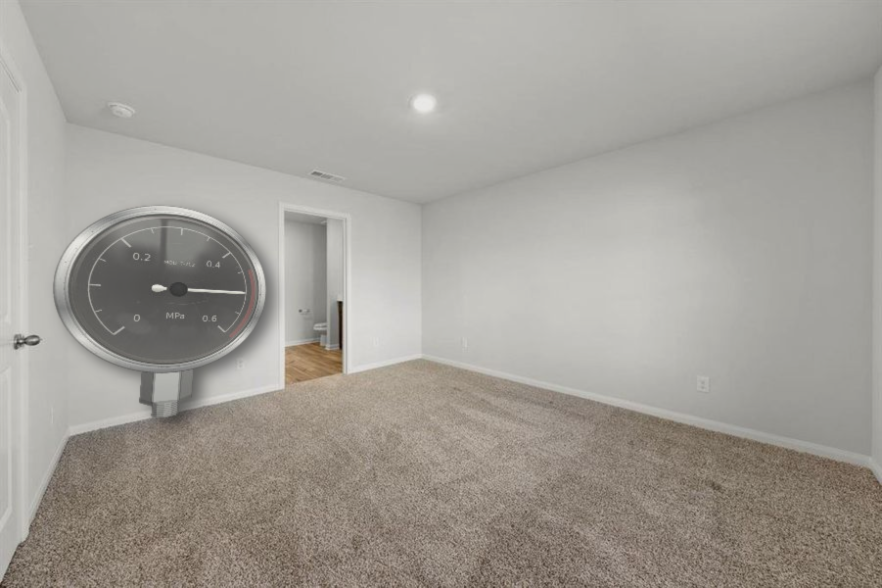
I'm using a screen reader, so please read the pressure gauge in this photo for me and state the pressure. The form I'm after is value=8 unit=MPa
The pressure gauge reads value=0.5 unit=MPa
